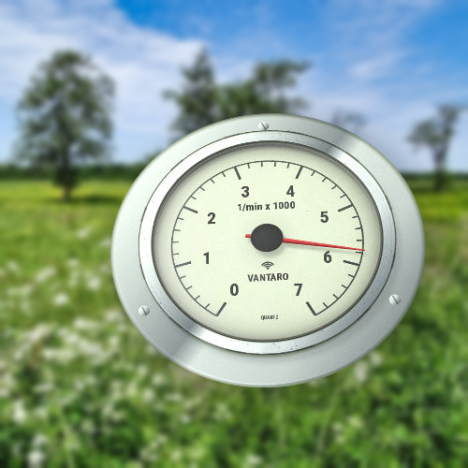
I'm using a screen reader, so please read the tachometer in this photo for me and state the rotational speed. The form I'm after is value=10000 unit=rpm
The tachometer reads value=5800 unit=rpm
